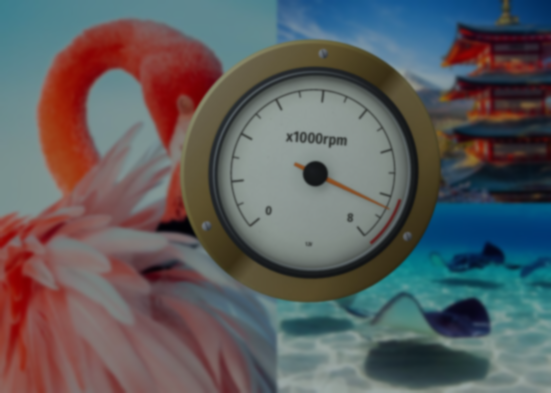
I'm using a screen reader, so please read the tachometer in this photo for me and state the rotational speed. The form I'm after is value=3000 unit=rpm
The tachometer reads value=7250 unit=rpm
